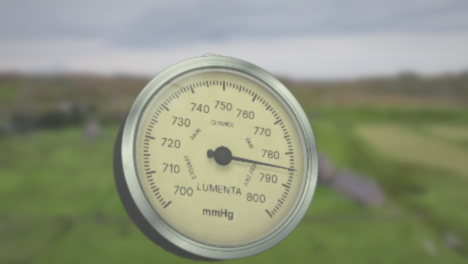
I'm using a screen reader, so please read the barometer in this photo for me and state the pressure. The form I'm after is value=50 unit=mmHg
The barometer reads value=785 unit=mmHg
